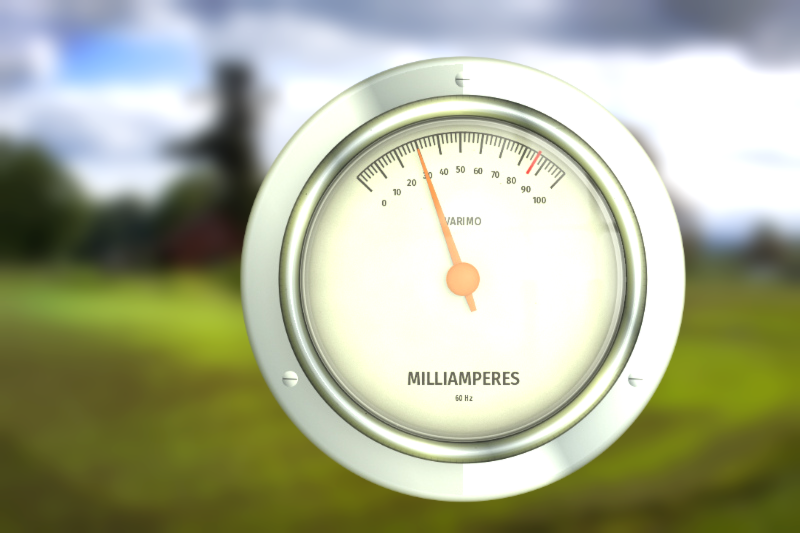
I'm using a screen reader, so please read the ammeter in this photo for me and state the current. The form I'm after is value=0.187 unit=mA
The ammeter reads value=30 unit=mA
